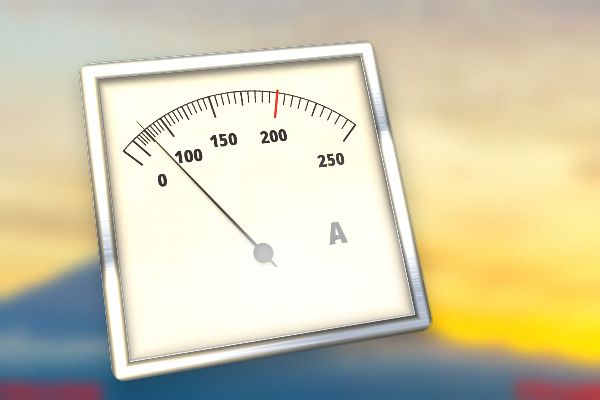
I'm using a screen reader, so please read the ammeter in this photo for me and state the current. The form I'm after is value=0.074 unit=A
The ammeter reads value=75 unit=A
